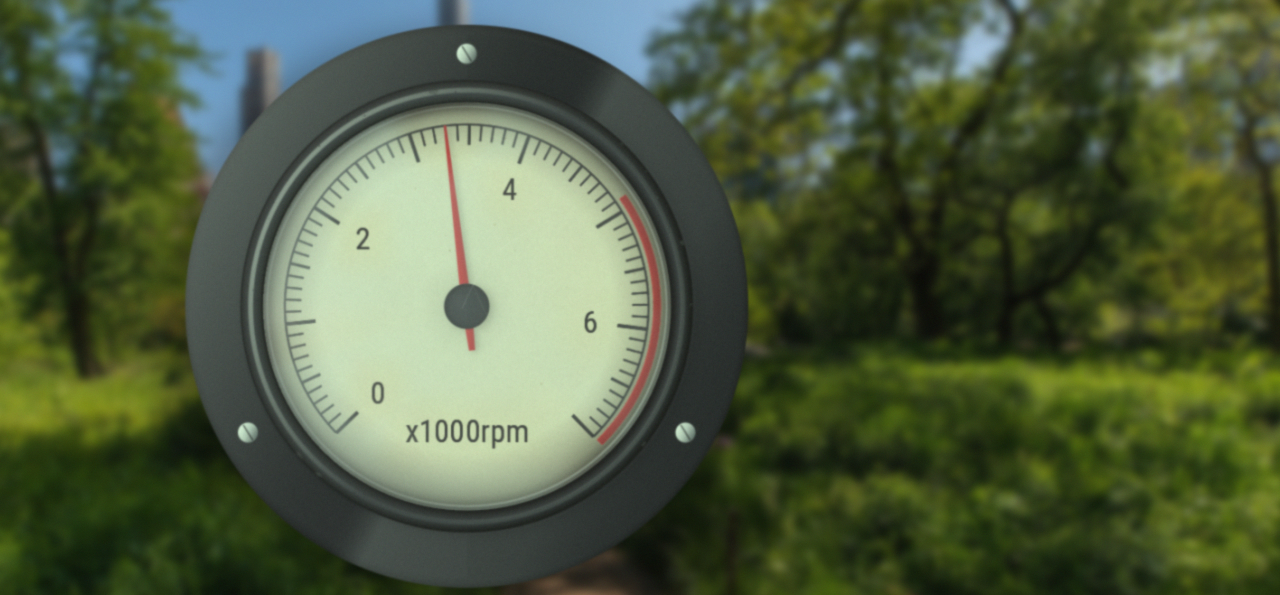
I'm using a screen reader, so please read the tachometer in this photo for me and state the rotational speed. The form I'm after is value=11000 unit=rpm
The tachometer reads value=3300 unit=rpm
